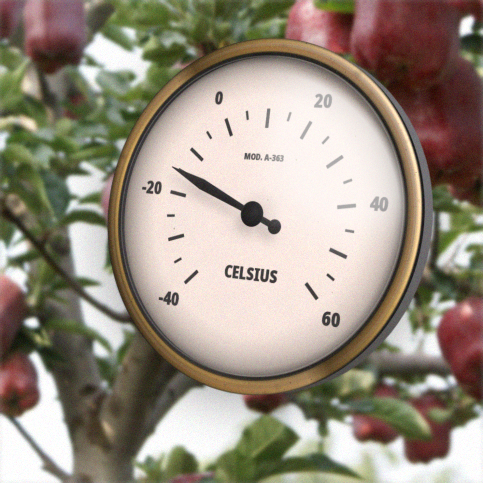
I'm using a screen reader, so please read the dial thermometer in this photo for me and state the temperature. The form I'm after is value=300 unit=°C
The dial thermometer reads value=-15 unit=°C
